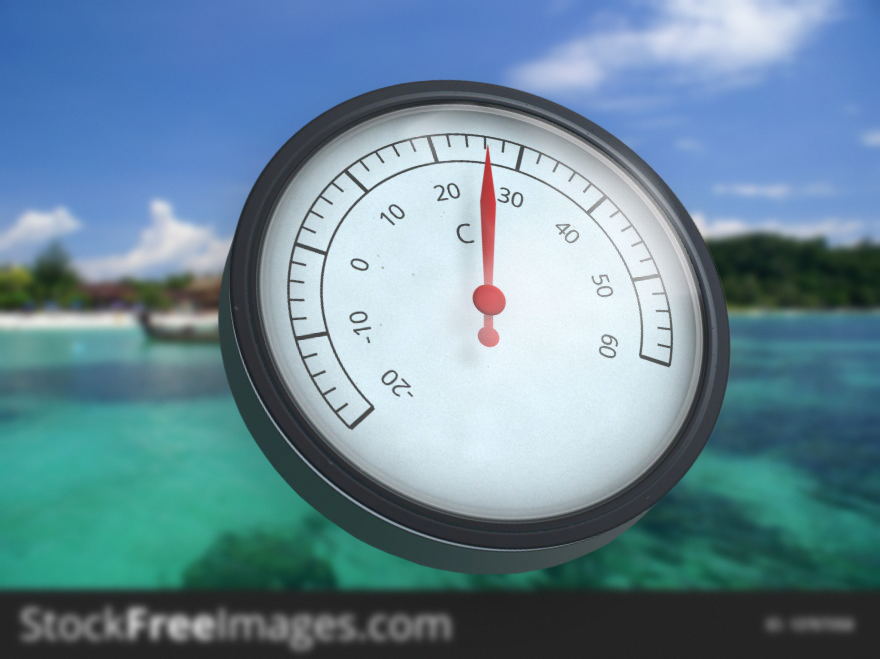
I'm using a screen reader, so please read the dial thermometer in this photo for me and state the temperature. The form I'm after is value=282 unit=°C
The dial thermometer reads value=26 unit=°C
